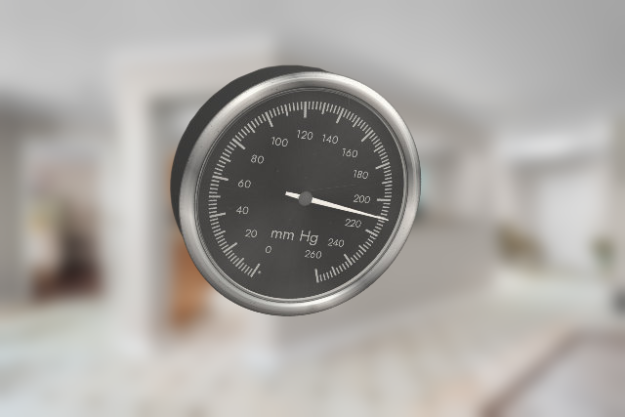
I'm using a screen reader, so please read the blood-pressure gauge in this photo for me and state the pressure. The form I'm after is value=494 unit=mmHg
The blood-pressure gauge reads value=210 unit=mmHg
